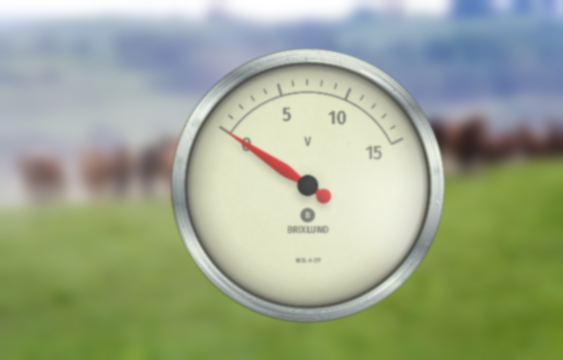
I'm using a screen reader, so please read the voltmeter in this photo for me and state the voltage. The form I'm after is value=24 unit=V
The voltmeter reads value=0 unit=V
